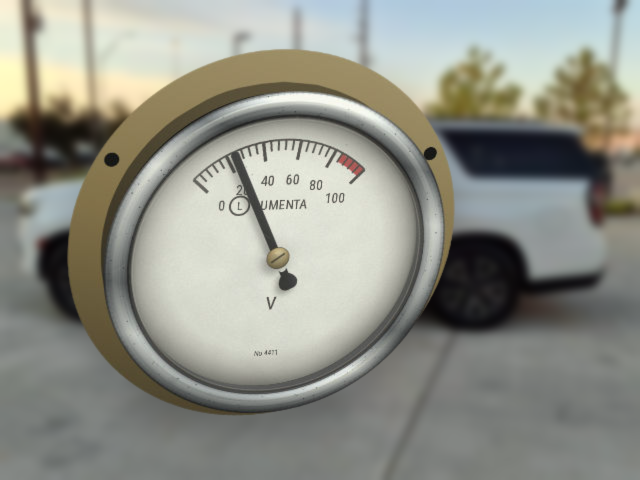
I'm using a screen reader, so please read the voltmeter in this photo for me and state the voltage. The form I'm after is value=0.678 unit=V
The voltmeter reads value=24 unit=V
